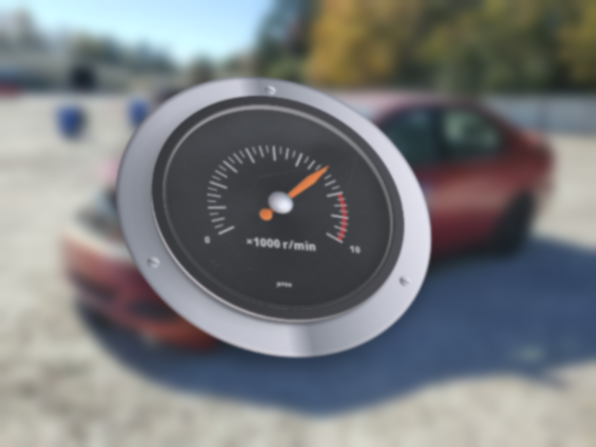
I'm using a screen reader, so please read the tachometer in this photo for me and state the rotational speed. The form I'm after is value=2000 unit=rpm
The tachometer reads value=7000 unit=rpm
